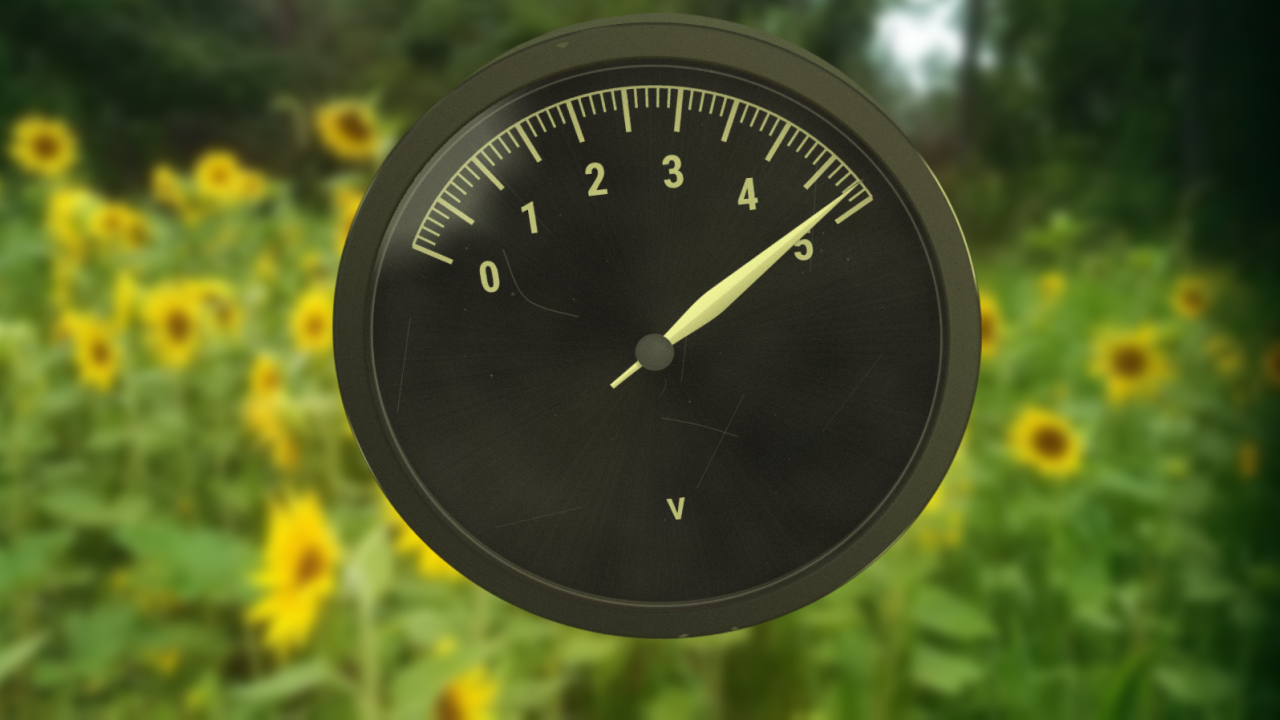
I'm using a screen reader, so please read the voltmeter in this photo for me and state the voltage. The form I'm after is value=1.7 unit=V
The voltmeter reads value=4.8 unit=V
